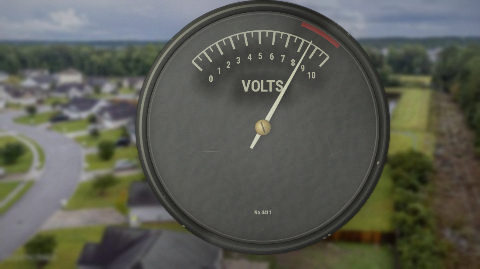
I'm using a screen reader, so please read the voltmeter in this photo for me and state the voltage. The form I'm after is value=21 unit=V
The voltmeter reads value=8.5 unit=V
